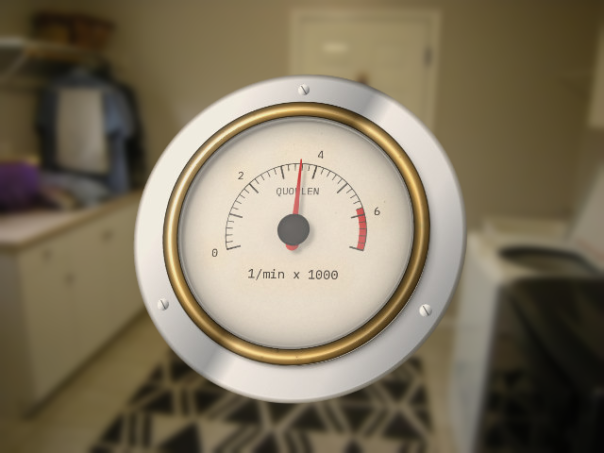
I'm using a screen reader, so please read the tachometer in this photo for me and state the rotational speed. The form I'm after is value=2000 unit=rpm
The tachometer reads value=3600 unit=rpm
